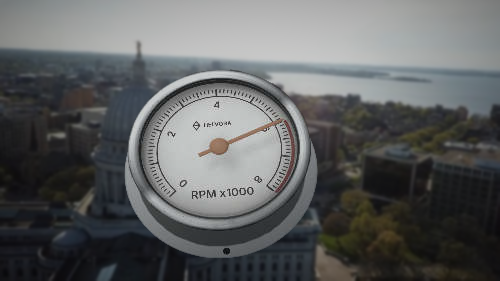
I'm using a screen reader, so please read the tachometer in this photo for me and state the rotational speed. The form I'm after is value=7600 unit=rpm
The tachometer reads value=6000 unit=rpm
